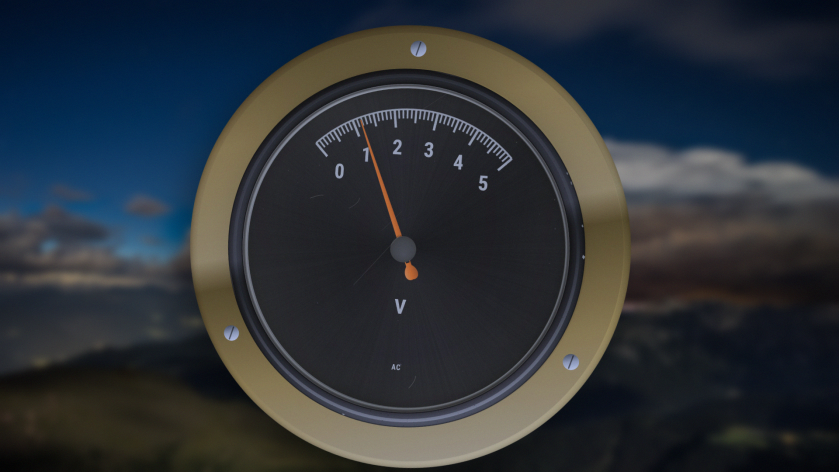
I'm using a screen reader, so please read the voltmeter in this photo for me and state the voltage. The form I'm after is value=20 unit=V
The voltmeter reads value=1.2 unit=V
